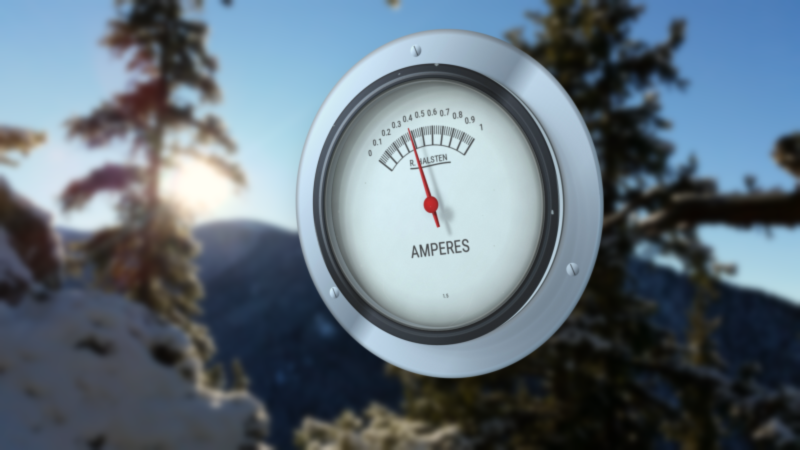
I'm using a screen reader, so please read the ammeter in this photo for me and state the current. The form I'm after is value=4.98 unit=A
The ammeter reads value=0.4 unit=A
